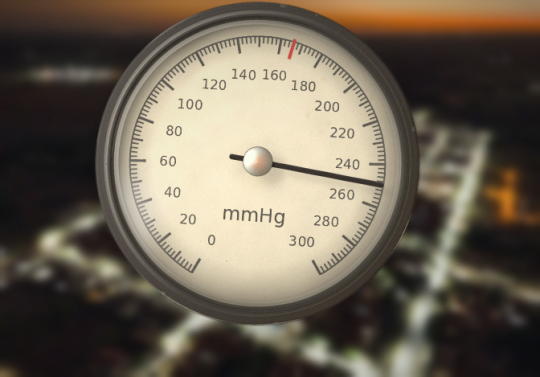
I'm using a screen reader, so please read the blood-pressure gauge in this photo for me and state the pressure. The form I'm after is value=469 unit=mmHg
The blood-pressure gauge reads value=250 unit=mmHg
